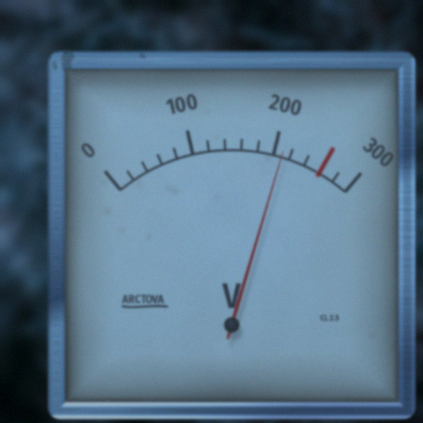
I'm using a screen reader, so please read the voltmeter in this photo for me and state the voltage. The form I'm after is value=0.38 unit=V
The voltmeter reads value=210 unit=V
